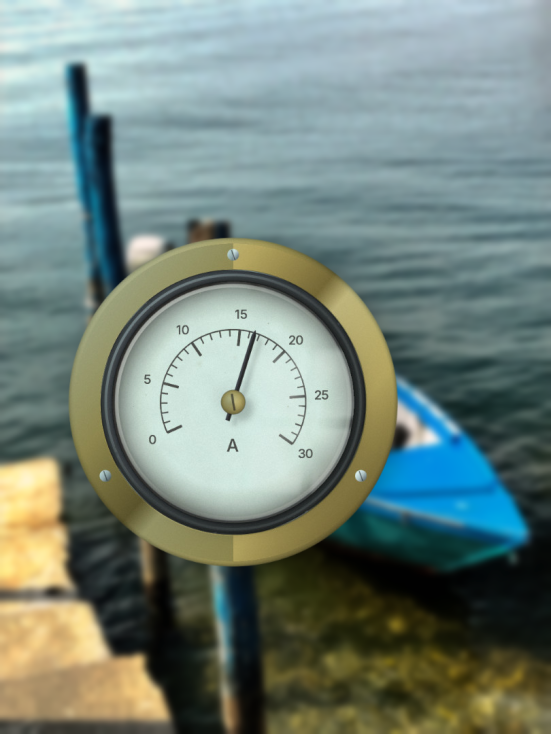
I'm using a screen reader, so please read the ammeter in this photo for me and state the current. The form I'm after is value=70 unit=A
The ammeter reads value=16.5 unit=A
